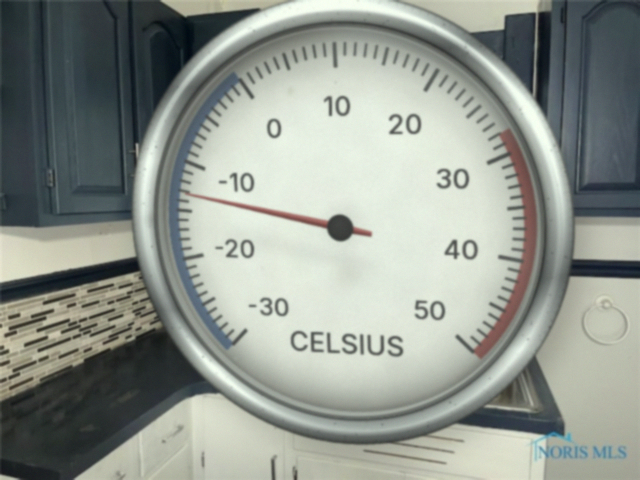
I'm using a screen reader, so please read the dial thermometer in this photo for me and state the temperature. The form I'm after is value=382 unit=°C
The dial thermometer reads value=-13 unit=°C
